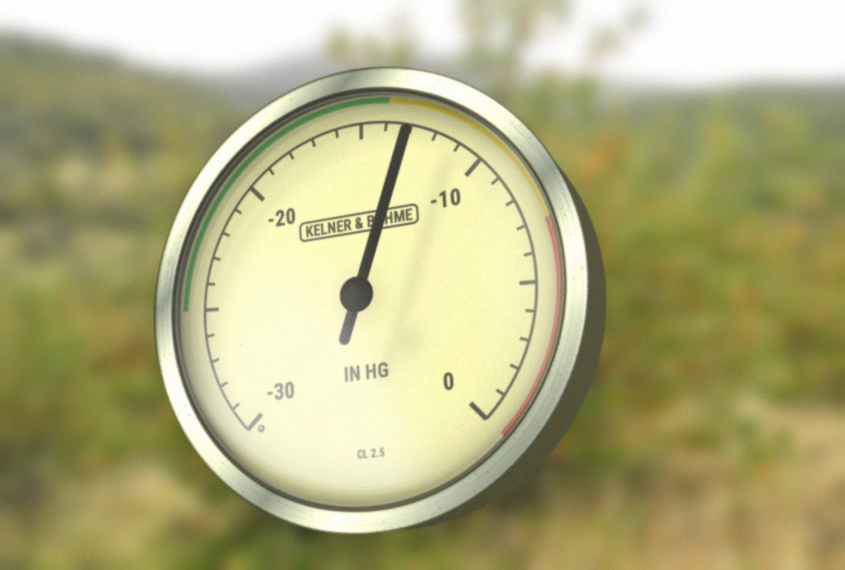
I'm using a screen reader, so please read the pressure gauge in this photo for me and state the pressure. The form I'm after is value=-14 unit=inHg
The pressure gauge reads value=-13 unit=inHg
